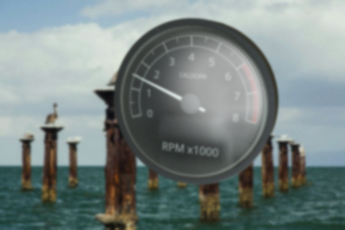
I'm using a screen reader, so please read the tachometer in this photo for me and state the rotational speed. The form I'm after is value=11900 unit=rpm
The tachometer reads value=1500 unit=rpm
